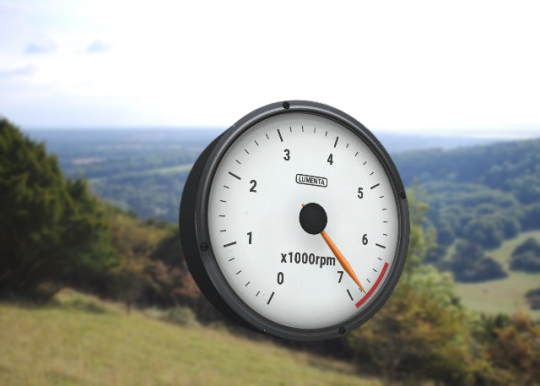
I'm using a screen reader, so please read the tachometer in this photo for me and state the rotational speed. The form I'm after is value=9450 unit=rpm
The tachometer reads value=6800 unit=rpm
